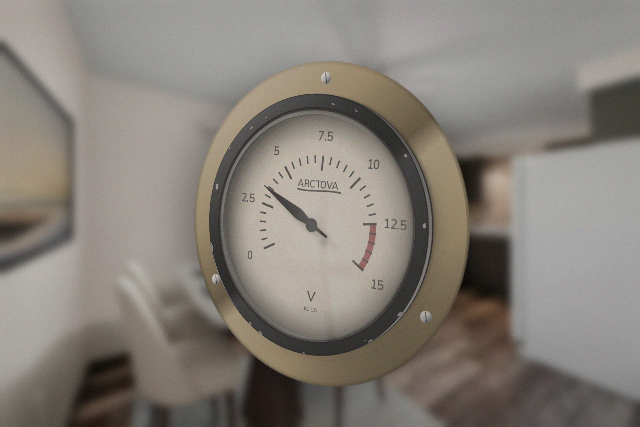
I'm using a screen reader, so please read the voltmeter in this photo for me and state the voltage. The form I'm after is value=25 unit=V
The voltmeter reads value=3.5 unit=V
